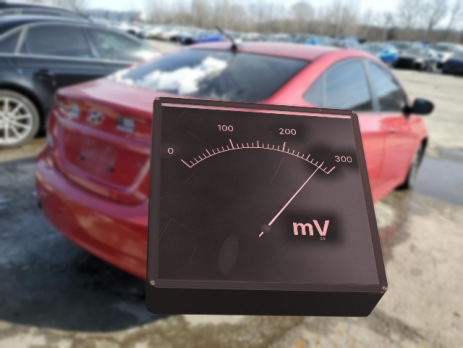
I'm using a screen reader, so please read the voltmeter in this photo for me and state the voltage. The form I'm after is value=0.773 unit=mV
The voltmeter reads value=280 unit=mV
